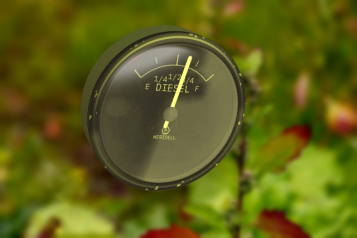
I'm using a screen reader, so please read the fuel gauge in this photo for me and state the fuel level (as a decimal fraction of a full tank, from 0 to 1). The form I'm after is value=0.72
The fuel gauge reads value=0.625
